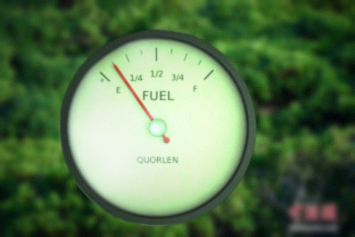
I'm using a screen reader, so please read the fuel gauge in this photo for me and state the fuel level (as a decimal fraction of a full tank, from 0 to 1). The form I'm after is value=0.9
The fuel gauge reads value=0.125
